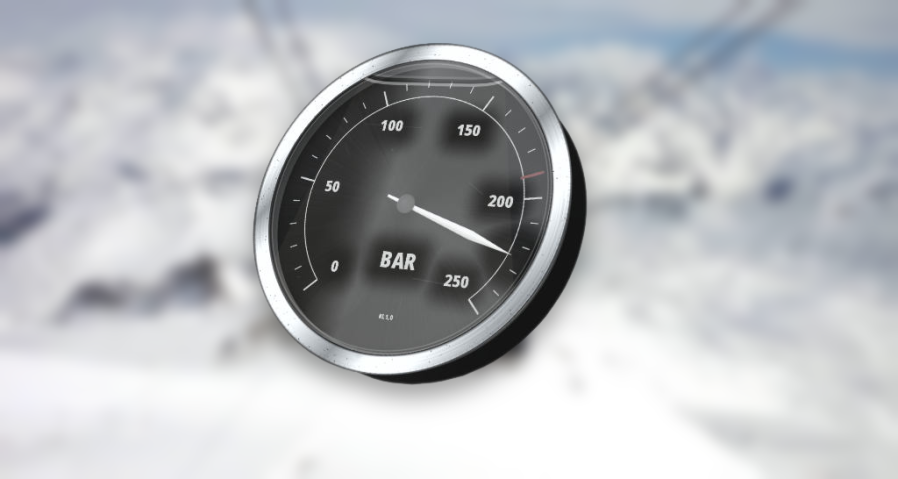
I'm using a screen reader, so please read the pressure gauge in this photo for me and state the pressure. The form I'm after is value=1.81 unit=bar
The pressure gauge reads value=225 unit=bar
